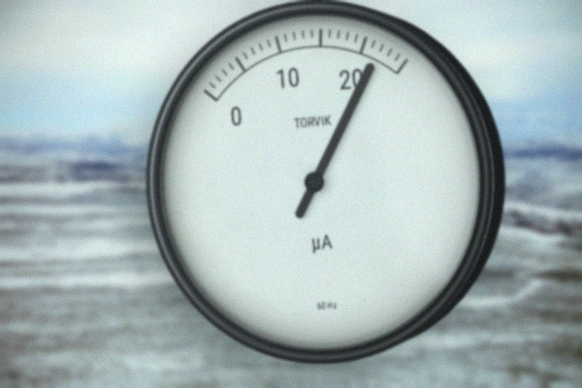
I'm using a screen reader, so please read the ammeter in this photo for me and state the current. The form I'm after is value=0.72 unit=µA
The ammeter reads value=22 unit=µA
